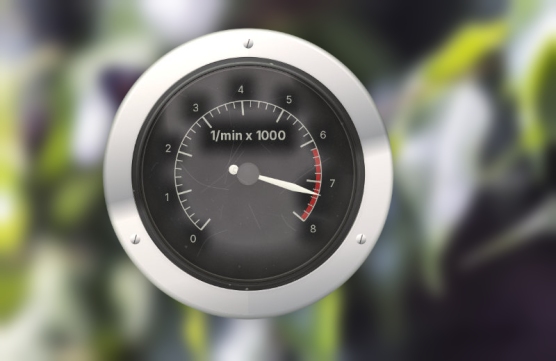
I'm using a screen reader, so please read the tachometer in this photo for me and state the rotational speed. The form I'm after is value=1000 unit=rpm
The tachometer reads value=7300 unit=rpm
